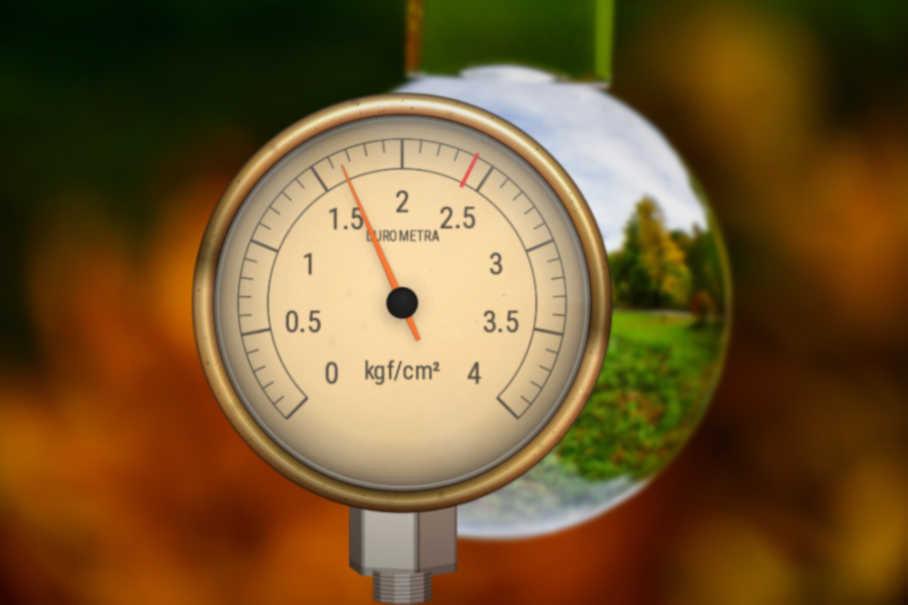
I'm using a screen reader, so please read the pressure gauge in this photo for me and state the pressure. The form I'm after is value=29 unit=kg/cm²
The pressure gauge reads value=1.65 unit=kg/cm²
